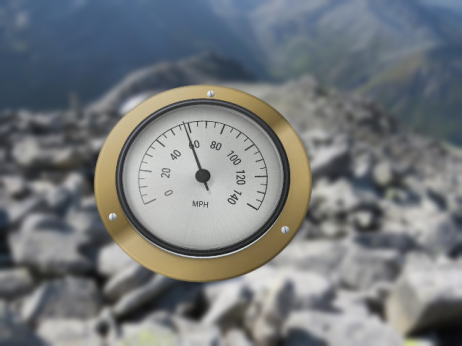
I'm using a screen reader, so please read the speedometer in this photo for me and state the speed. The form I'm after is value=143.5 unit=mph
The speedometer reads value=57.5 unit=mph
